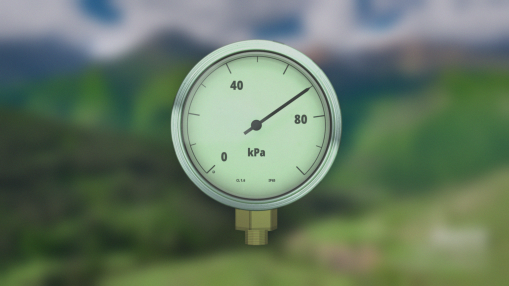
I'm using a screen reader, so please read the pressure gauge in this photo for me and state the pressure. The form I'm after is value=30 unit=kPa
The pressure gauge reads value=70 unit=kPa
